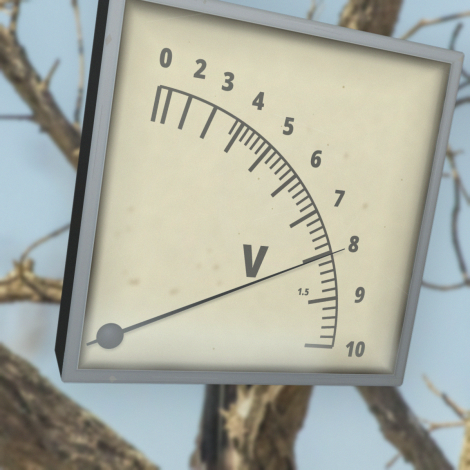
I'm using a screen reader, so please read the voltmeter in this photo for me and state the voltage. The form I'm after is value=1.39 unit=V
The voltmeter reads value=8 unit=V
